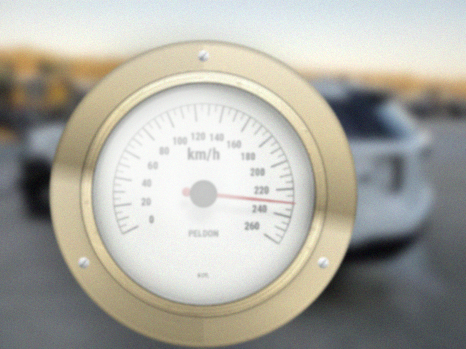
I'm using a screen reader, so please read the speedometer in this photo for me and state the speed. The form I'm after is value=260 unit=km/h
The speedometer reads value=230 unit=km/h
